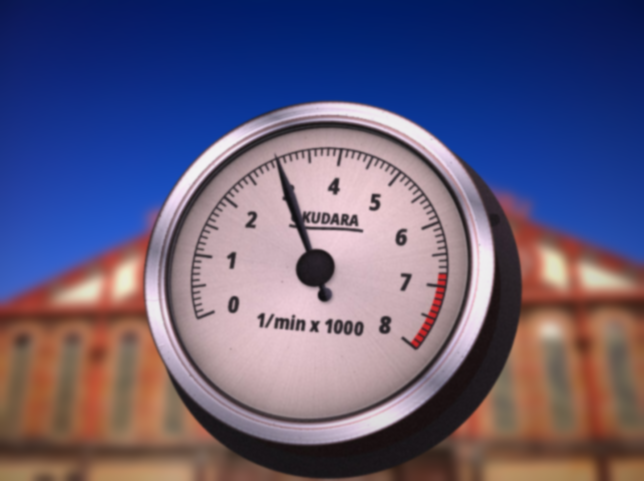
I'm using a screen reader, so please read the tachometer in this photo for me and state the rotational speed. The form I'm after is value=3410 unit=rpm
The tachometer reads value=3000 unit=rpm
